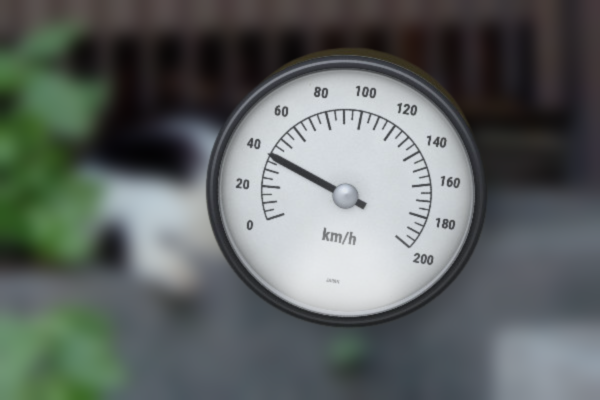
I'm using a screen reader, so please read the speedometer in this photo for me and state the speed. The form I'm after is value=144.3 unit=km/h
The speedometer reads value=40 unit=km/h
